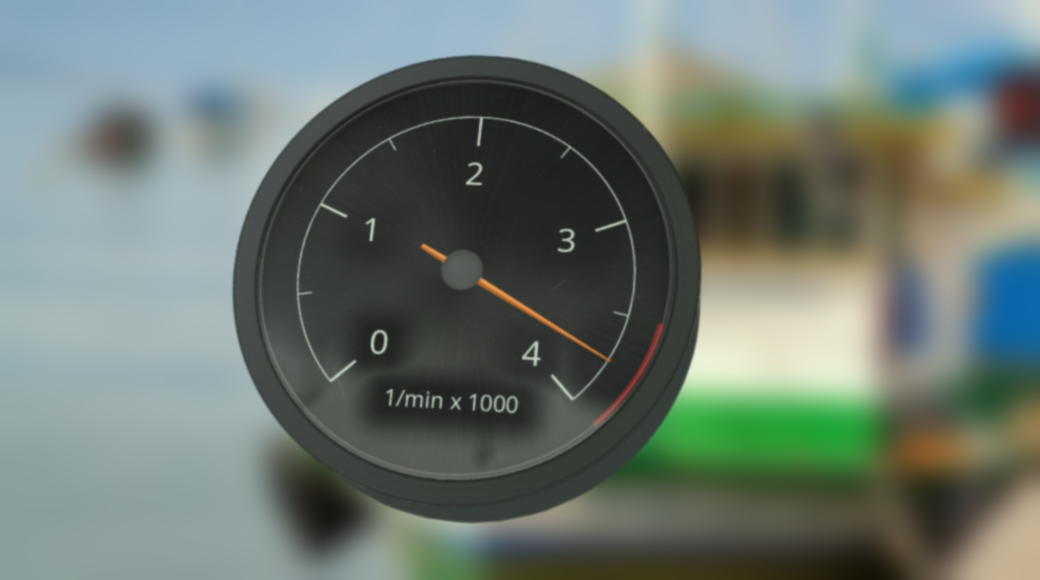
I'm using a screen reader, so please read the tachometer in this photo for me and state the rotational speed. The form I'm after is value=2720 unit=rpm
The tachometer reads value=3750 unit=rpm
